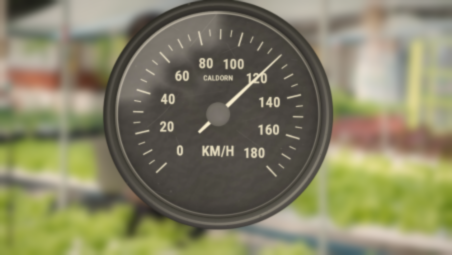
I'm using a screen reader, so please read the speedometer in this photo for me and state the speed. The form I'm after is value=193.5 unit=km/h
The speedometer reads value=120 unit=km/h
